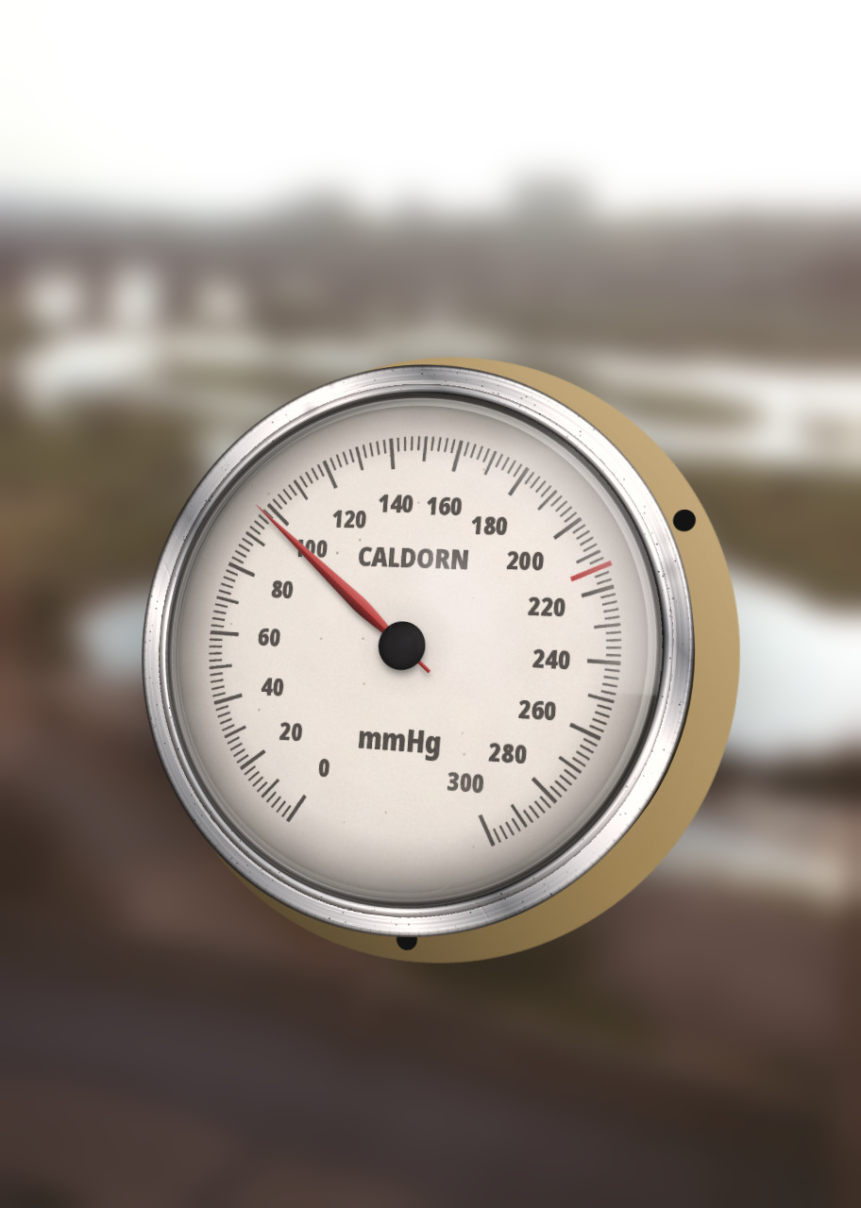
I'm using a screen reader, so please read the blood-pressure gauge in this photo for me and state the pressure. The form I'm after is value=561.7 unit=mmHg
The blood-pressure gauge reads value=98 unit=mmHg
